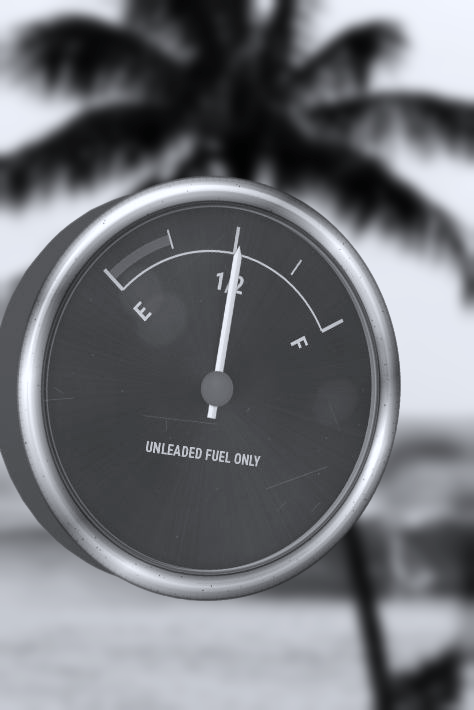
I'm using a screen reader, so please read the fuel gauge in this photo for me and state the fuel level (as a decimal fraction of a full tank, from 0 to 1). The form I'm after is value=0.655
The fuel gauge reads value=0.5
